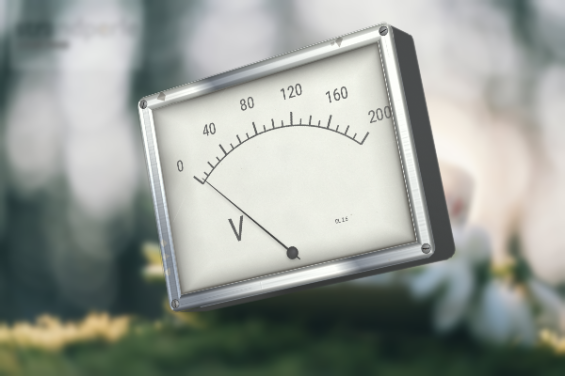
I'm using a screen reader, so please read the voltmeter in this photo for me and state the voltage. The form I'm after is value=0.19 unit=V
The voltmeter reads value=5 unit=V
